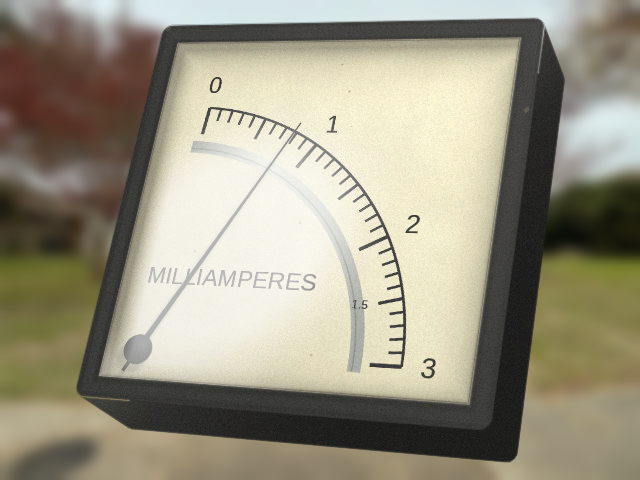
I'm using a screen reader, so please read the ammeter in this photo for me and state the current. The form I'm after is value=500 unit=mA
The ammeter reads value=0.8 unit=mA
